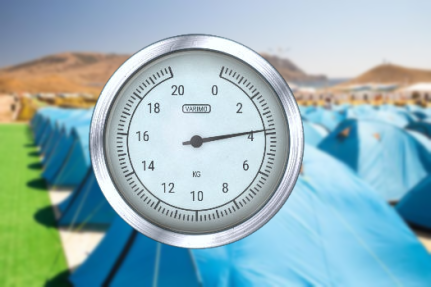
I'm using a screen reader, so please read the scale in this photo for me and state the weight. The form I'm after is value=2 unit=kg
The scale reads value=3.8 unit=kg
